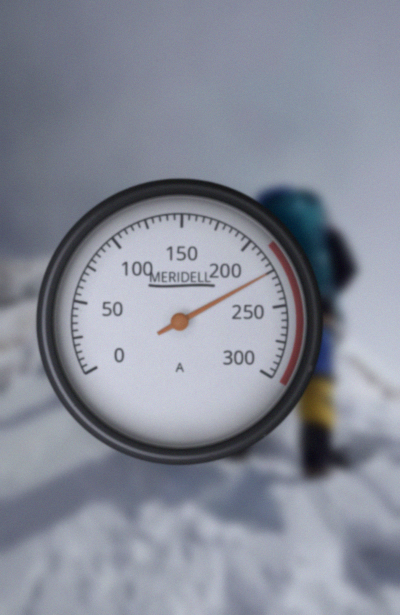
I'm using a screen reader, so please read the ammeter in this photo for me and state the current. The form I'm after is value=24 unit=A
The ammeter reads value=225 unit=A
